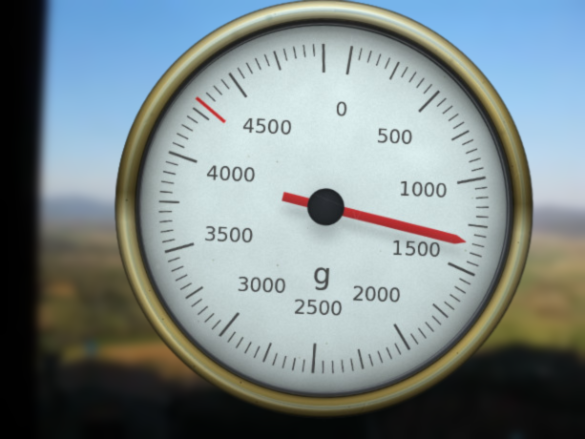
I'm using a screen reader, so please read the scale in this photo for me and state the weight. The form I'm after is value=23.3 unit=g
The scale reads value=1350 unit=g
